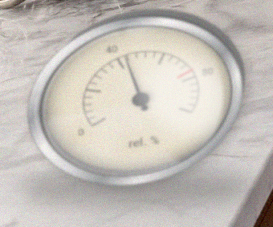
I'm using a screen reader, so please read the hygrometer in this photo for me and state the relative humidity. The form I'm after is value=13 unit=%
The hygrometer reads value=44 unit=%
